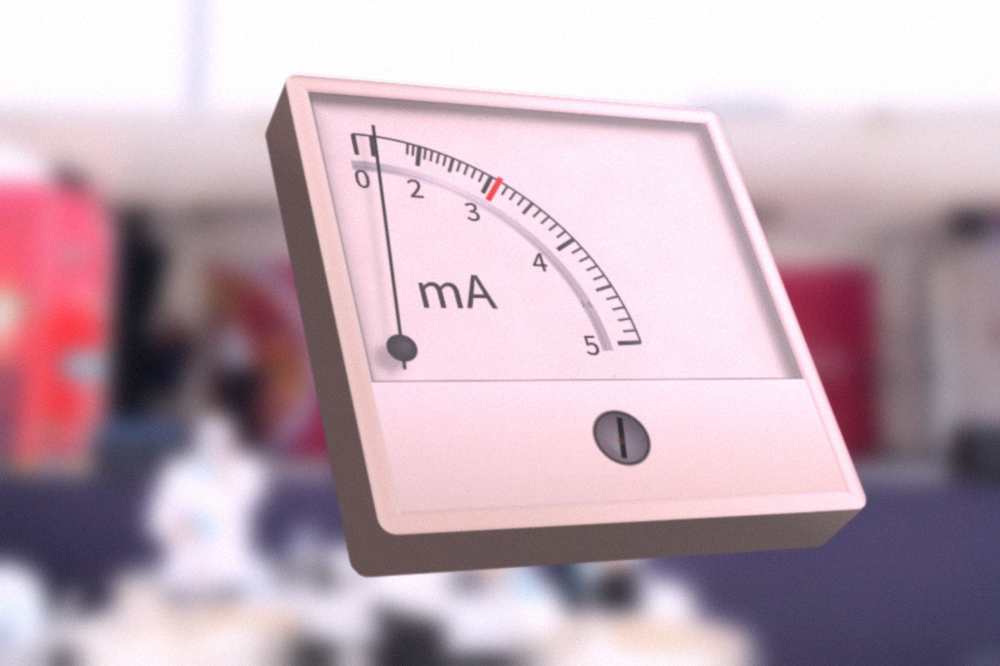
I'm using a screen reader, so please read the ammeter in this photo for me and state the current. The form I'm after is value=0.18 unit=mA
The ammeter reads value=1 unit=mA
